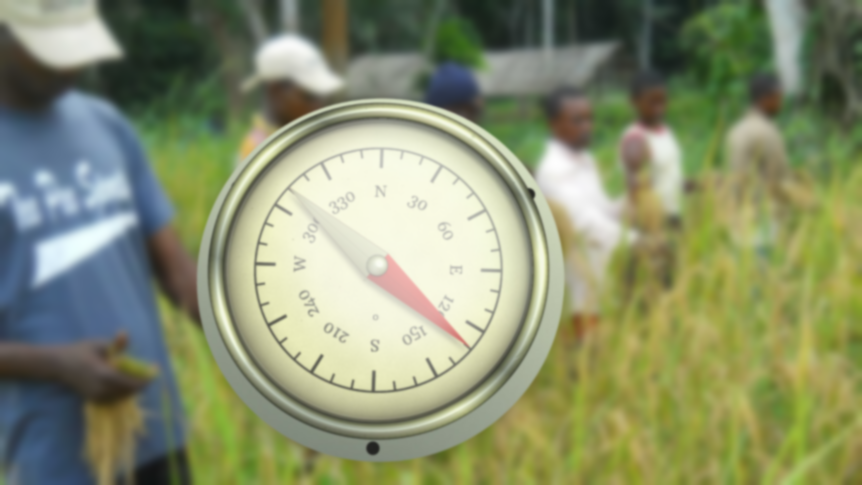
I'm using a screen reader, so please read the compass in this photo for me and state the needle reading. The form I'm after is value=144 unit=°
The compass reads value=130 unit=°
